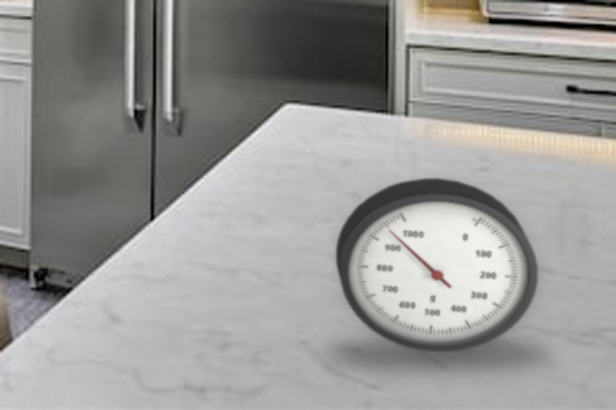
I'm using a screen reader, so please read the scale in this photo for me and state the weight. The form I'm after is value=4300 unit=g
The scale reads value=950 unit=g
